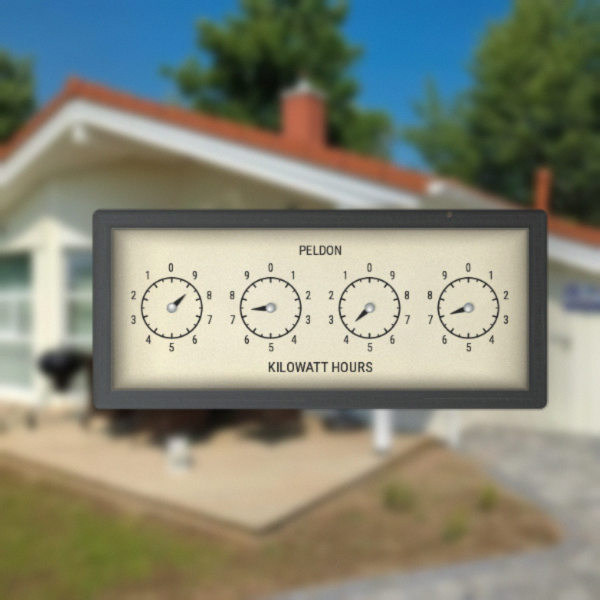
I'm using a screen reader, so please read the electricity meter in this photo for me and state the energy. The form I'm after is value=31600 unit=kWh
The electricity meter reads value=8737 unit=kWh
